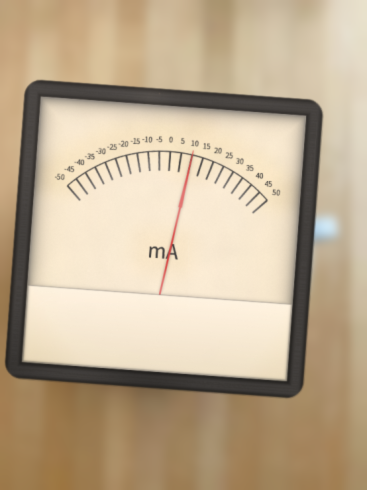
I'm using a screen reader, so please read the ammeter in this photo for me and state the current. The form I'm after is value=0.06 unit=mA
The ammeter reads value=10 unit=mA
